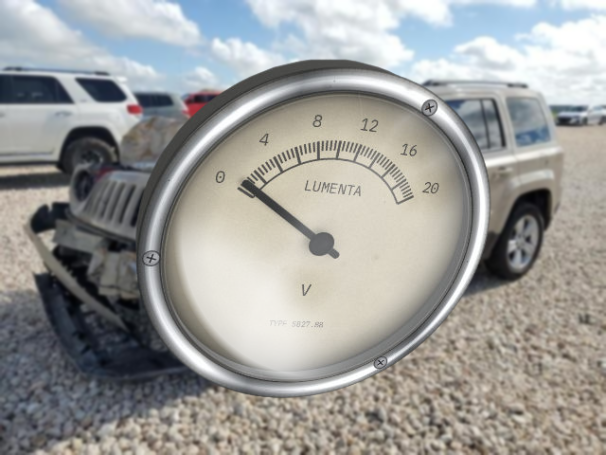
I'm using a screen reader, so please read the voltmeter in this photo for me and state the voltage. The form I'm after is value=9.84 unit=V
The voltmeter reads value=0.8 unit=V
